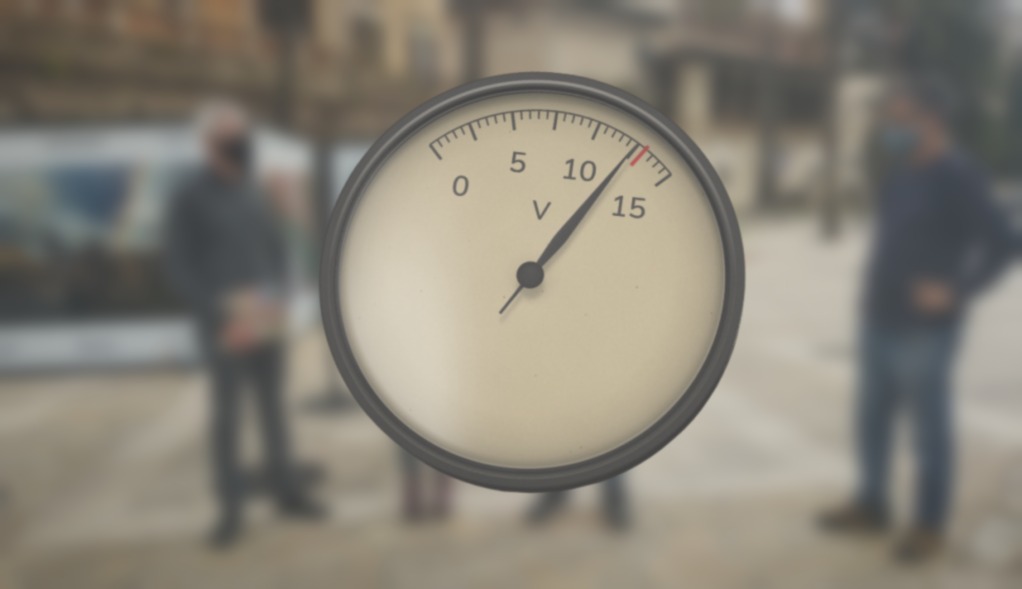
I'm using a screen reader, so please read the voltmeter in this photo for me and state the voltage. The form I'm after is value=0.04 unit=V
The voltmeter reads value=12.5 unit=V
